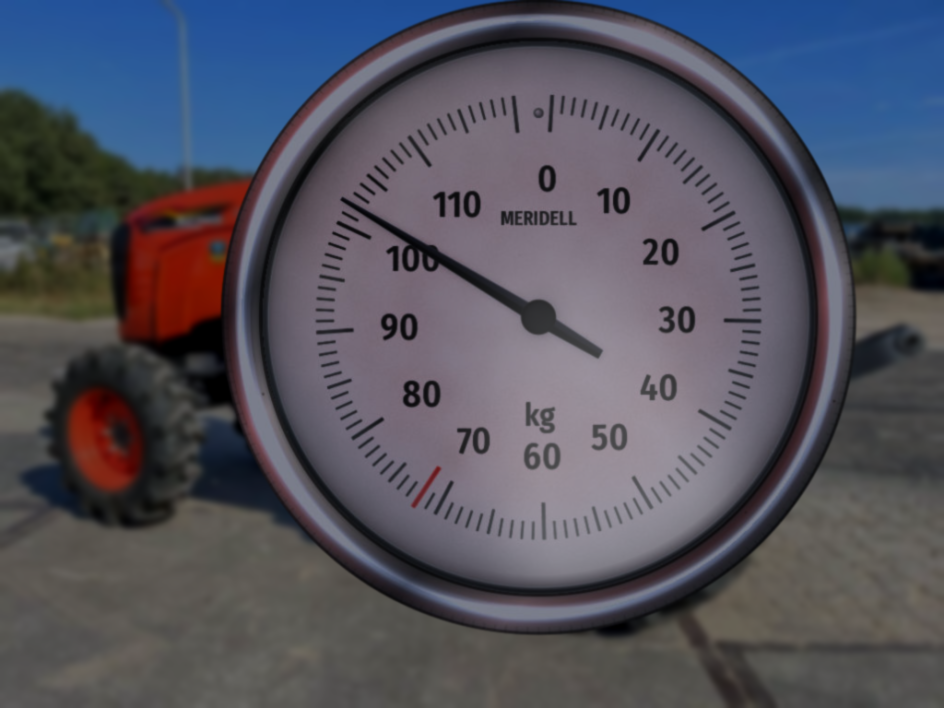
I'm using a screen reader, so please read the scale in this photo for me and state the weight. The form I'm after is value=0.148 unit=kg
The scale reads value=102 unit=kg
